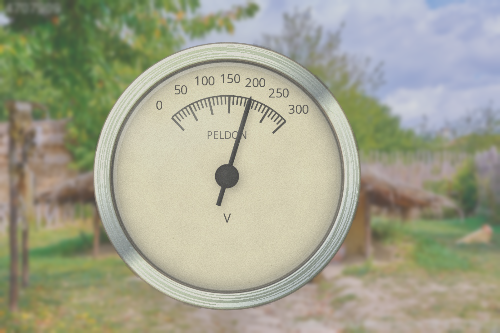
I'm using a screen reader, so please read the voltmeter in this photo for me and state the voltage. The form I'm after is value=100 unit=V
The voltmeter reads value=200 unit=V
